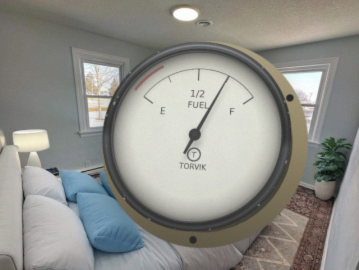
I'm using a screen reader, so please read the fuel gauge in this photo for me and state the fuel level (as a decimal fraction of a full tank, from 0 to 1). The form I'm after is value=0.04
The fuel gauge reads value=0.75
